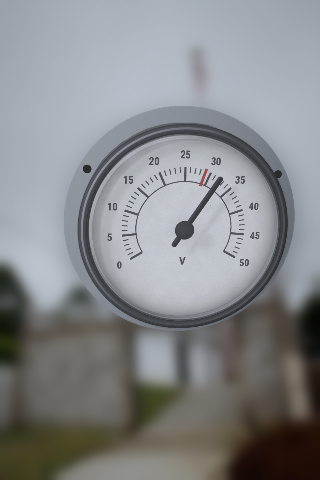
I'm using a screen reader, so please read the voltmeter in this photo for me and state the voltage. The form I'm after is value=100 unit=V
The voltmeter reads value=32 unit=V
